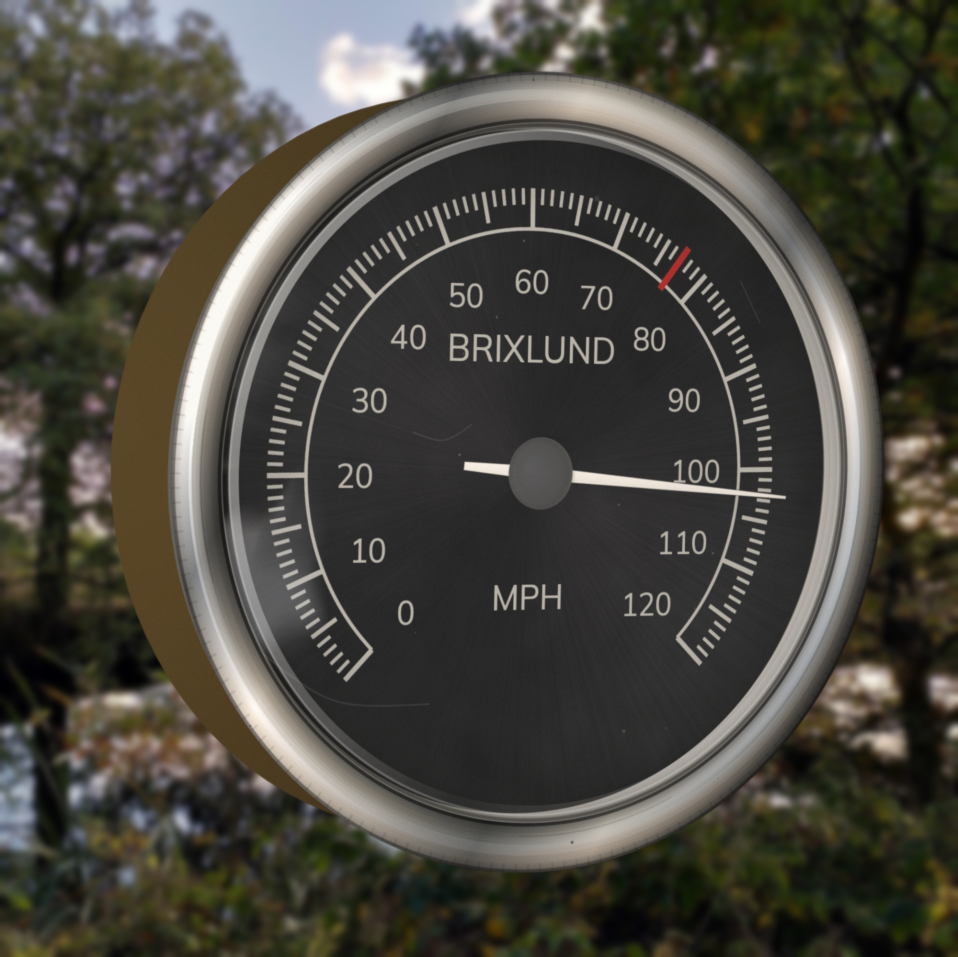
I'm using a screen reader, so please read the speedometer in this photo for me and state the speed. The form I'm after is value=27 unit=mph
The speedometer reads value=102.5 unit=mph
